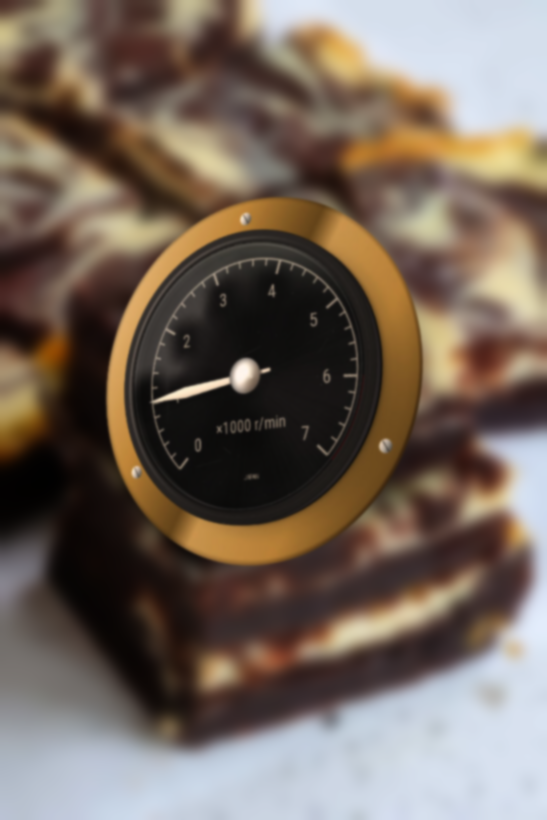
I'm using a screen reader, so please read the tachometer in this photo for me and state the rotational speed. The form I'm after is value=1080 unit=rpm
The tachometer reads value=1000 unit=rpm
